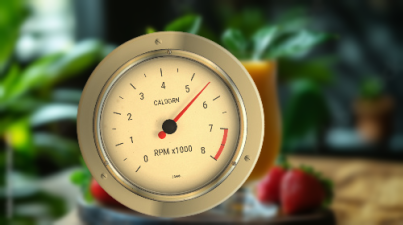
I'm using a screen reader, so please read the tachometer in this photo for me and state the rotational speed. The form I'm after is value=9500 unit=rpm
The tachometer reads value=5500 unit=rpm
